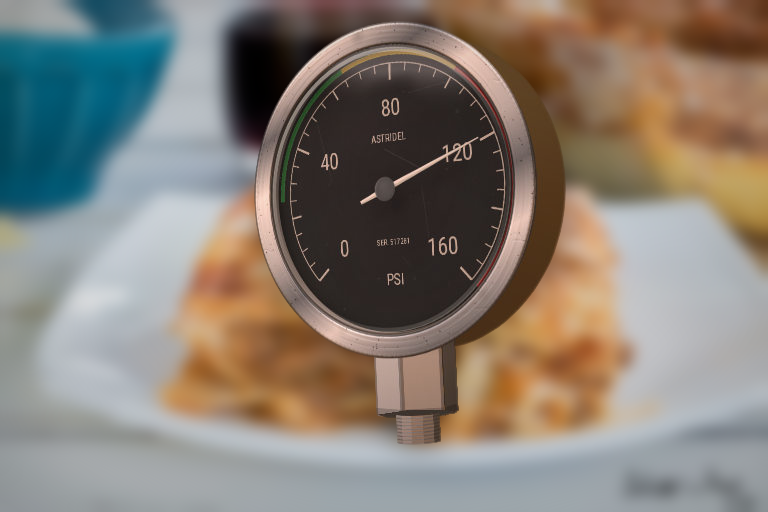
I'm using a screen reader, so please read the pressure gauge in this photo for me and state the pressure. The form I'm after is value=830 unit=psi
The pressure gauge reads value=120 unit=psi
